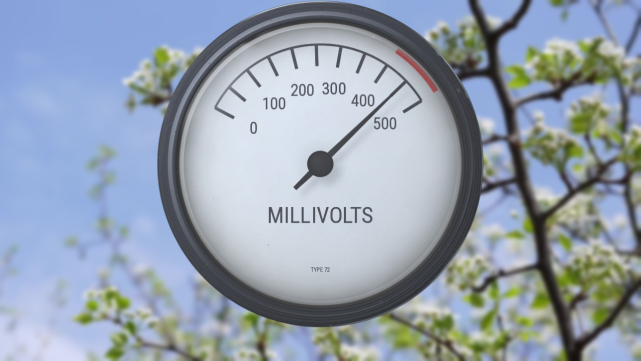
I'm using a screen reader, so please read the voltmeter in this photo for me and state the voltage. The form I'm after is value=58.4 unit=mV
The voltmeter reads value=450 unit=mV
